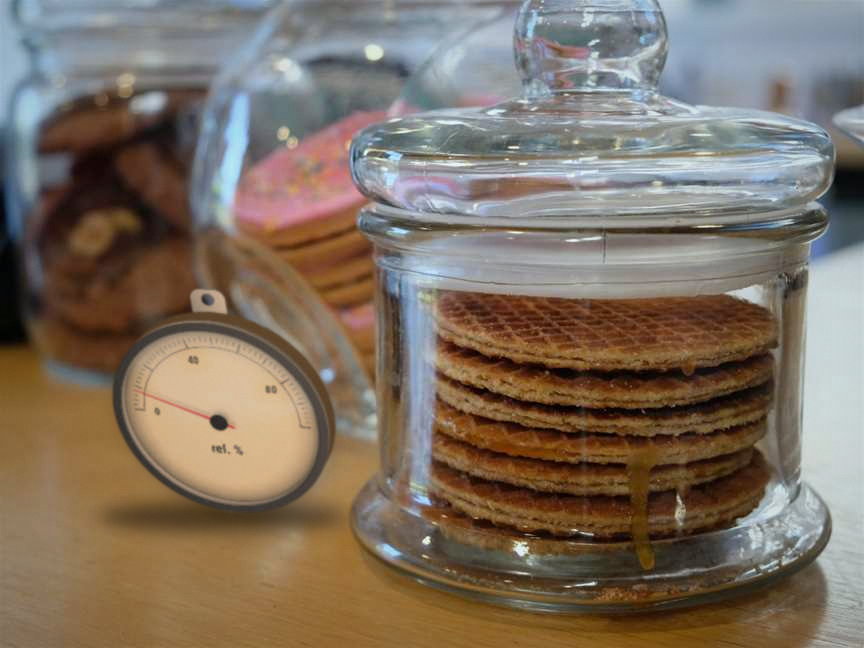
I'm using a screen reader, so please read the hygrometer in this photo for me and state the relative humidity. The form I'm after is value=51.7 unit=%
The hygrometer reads value=10 unit=%
